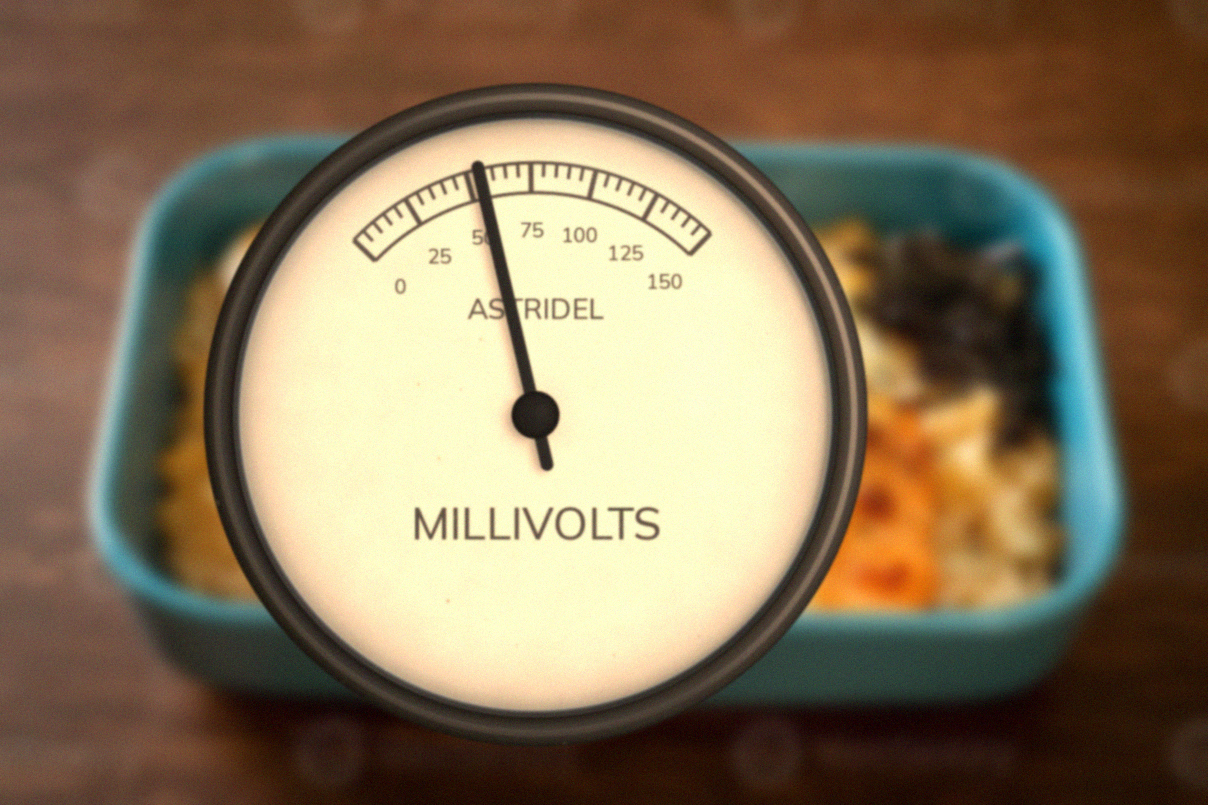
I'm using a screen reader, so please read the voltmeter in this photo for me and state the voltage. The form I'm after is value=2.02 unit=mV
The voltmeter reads value=55 unit=mV
